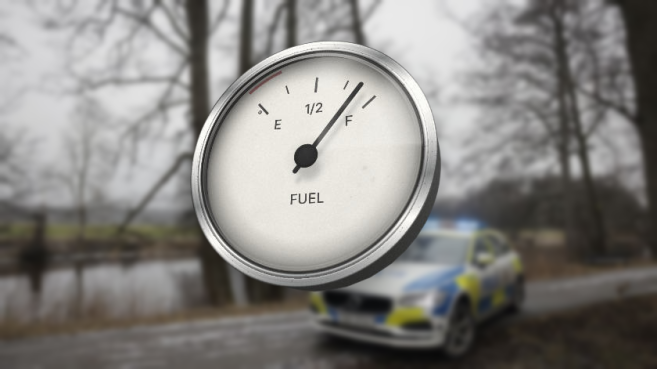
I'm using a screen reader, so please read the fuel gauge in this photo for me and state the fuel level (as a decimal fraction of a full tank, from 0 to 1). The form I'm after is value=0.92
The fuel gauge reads value=0.875
